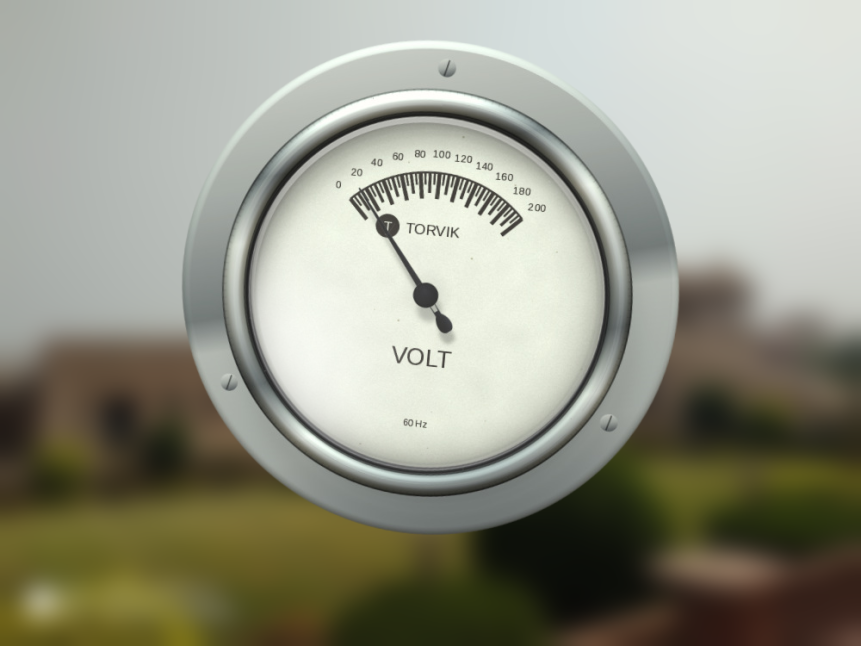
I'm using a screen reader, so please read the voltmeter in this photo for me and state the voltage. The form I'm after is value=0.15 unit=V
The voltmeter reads value=15 unit=V
